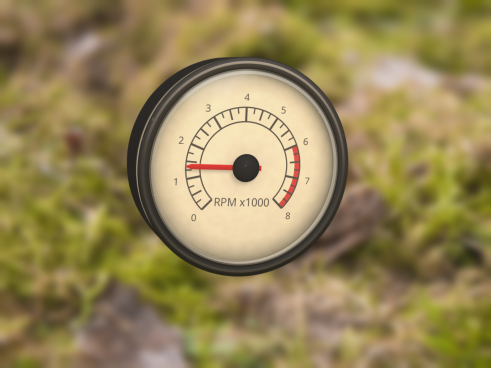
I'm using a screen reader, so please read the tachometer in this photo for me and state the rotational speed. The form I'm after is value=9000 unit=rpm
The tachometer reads value=1375 unit=rpm
